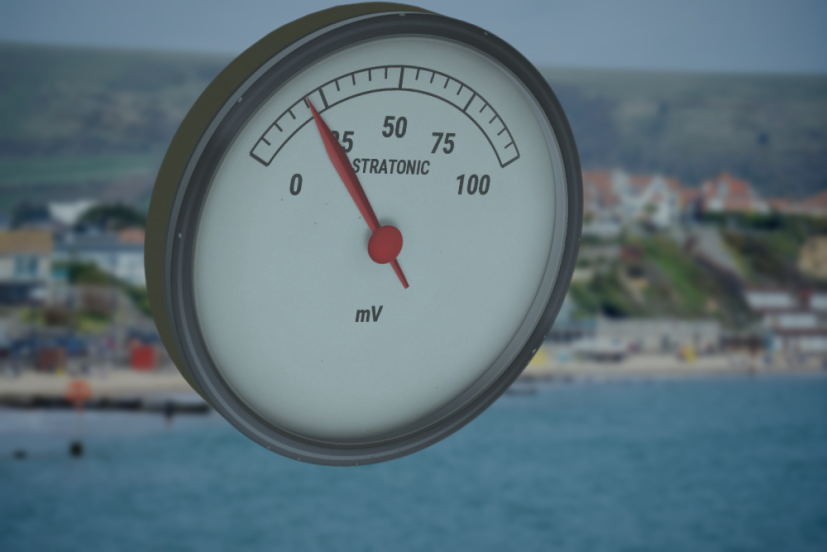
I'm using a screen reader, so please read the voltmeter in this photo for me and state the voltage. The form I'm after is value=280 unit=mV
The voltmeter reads value=20 unit=mV
